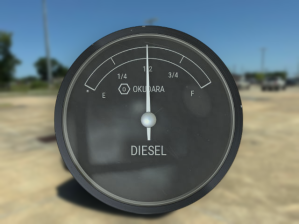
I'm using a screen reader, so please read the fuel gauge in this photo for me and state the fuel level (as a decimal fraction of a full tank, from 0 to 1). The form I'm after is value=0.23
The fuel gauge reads value=0.5
